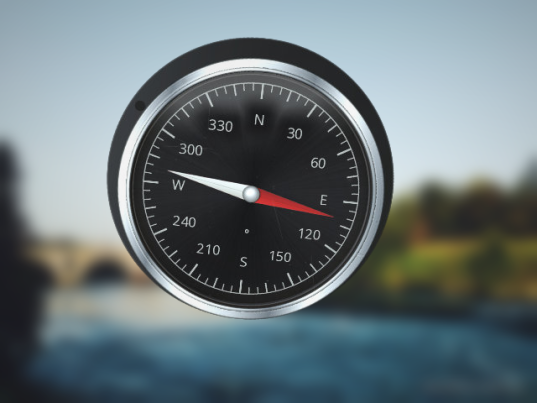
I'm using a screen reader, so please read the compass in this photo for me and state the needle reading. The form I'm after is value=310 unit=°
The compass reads value=100 unit=°
